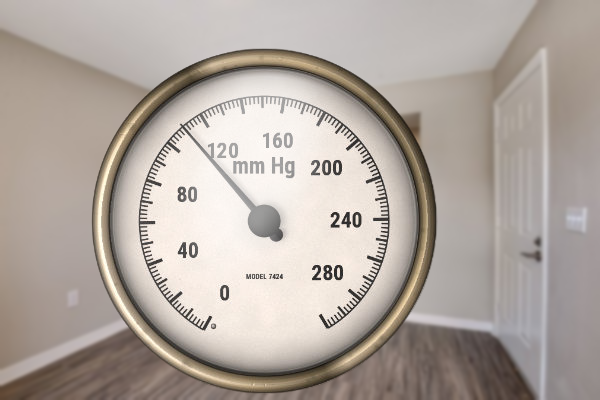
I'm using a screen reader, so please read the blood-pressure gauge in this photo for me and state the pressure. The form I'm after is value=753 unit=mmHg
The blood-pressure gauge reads value=110 unit=mmHg
